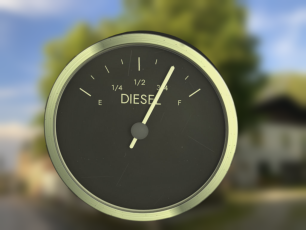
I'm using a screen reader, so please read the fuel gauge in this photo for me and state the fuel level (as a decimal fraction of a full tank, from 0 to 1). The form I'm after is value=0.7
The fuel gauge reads value=0.75
